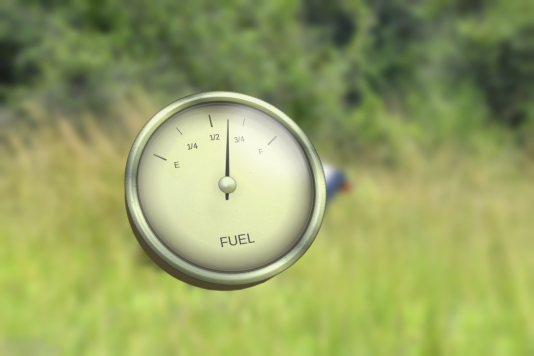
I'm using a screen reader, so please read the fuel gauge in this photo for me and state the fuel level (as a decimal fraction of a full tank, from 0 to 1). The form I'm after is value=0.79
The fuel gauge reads value=0.625
